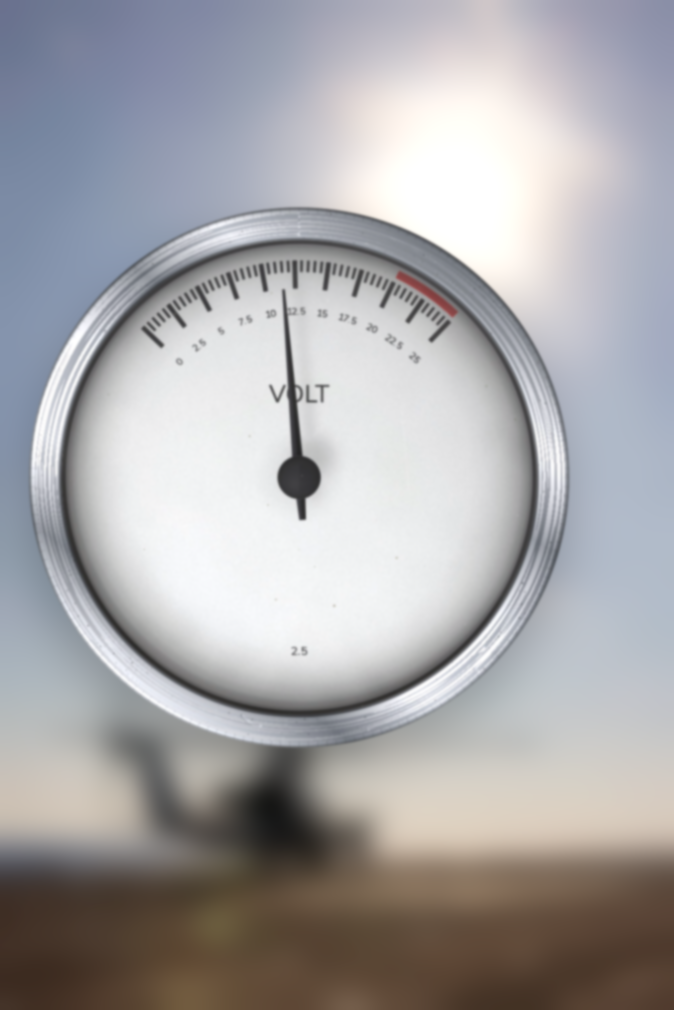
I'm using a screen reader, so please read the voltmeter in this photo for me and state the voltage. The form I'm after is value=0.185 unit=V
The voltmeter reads value=11.5 unit=V
